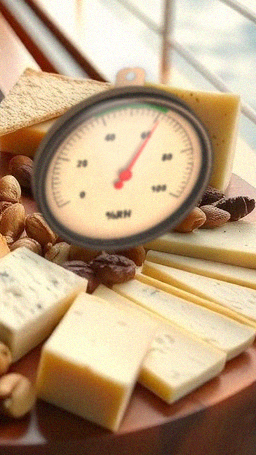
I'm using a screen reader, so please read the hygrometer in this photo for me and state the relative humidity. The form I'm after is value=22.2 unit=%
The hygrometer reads value=60 unit=%
